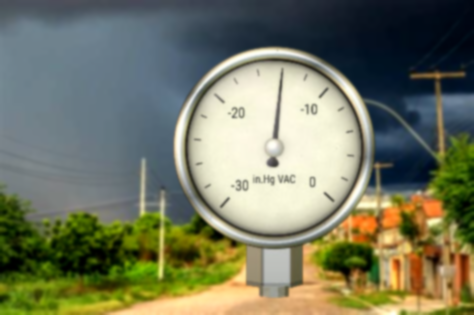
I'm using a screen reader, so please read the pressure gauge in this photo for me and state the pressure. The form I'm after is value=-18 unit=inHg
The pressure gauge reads value=-14 unit=inHg
